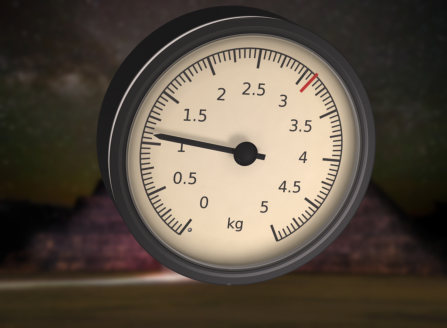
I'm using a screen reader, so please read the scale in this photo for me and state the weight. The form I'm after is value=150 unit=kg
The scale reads value=1.1 unit=kg
